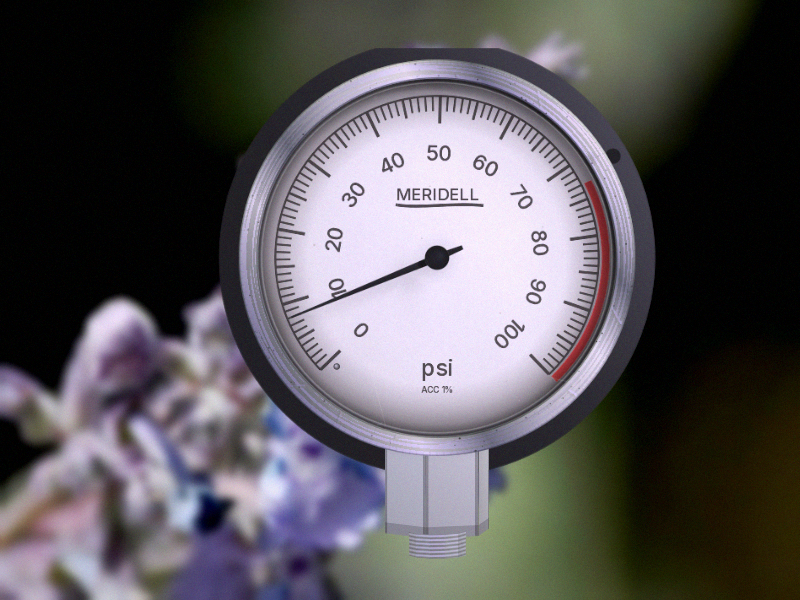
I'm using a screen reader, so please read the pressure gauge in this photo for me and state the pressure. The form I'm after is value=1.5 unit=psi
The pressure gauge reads value=8 unit=psi
